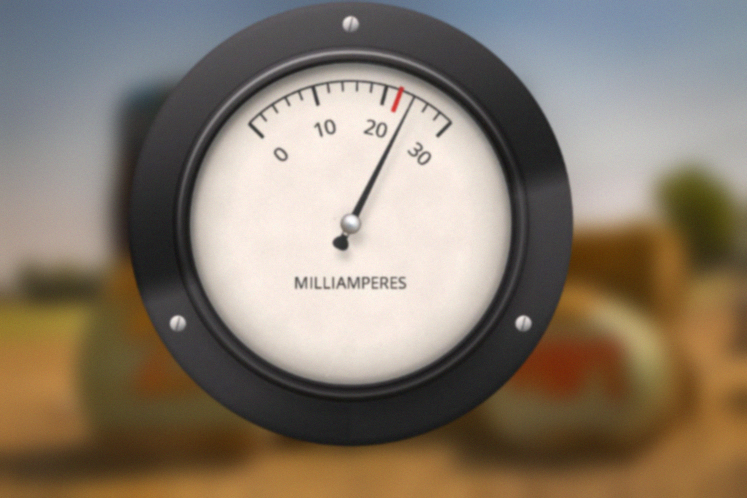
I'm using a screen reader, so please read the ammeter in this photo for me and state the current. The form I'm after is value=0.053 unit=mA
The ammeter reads value=24 unit=mA
